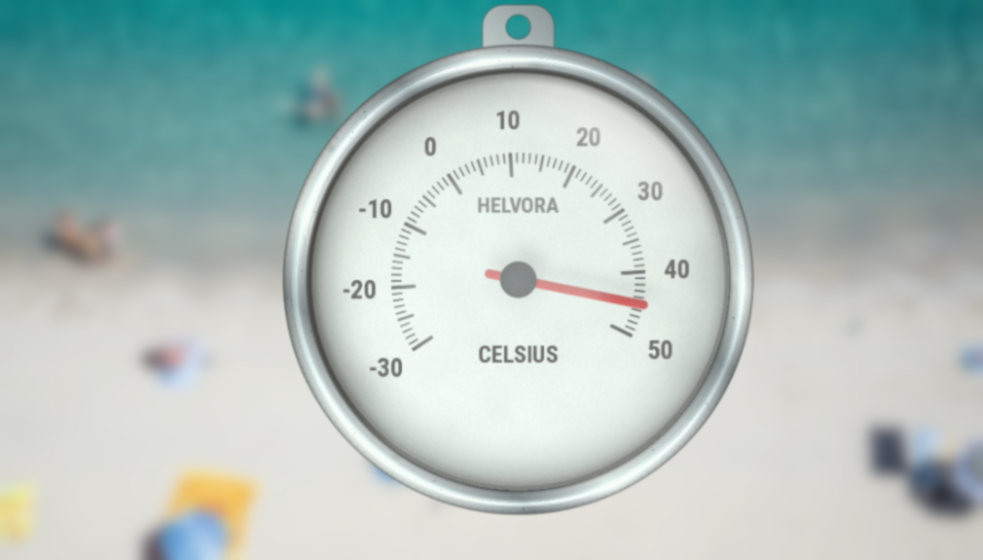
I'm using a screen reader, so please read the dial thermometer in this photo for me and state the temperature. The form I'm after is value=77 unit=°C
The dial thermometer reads value=45 unit=°C
